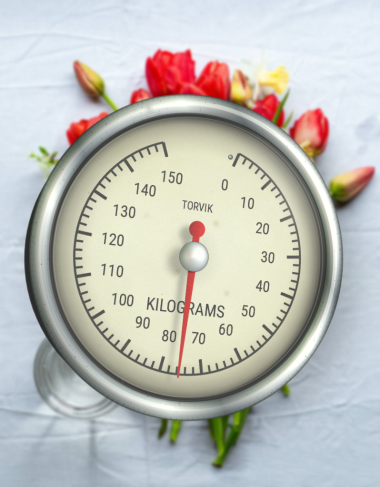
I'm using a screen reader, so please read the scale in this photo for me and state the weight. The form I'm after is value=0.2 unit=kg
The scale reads value=76 unit=kg
